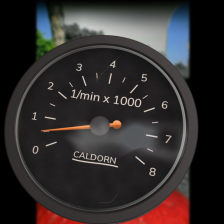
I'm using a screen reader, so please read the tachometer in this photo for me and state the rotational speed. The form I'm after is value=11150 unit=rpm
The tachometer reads value=500 unit=rpm
